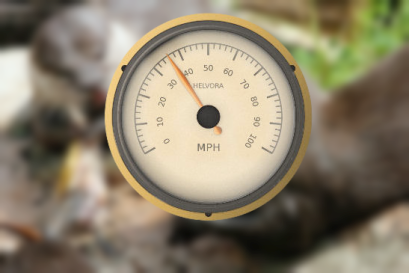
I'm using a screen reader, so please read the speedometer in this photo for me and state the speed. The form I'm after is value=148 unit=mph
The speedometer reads value=36 unit=mph
